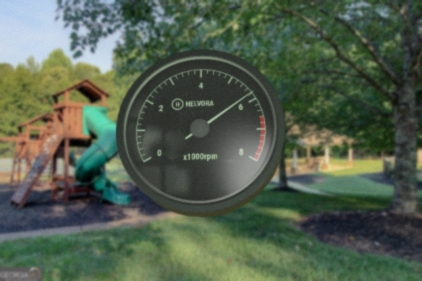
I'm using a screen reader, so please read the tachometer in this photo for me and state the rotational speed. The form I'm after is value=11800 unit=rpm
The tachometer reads value=5800 unit=rpm
